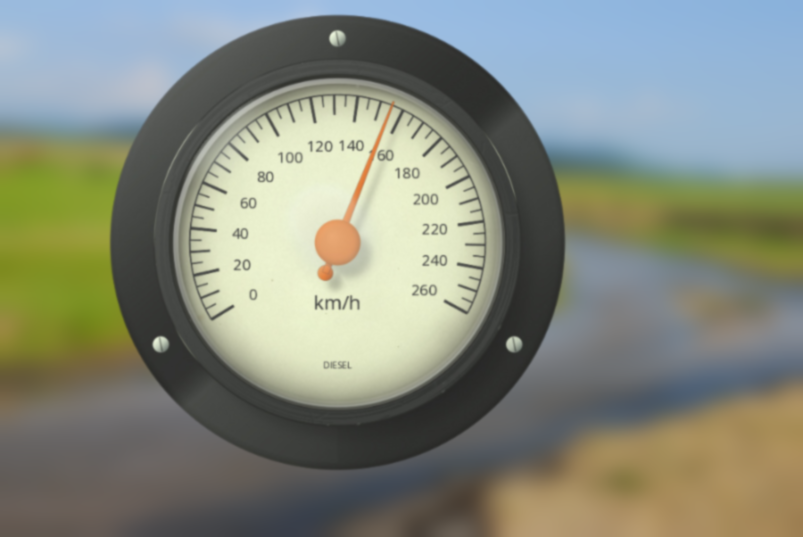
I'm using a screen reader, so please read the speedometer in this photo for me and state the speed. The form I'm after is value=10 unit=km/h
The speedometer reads value=155 unit=km/h
